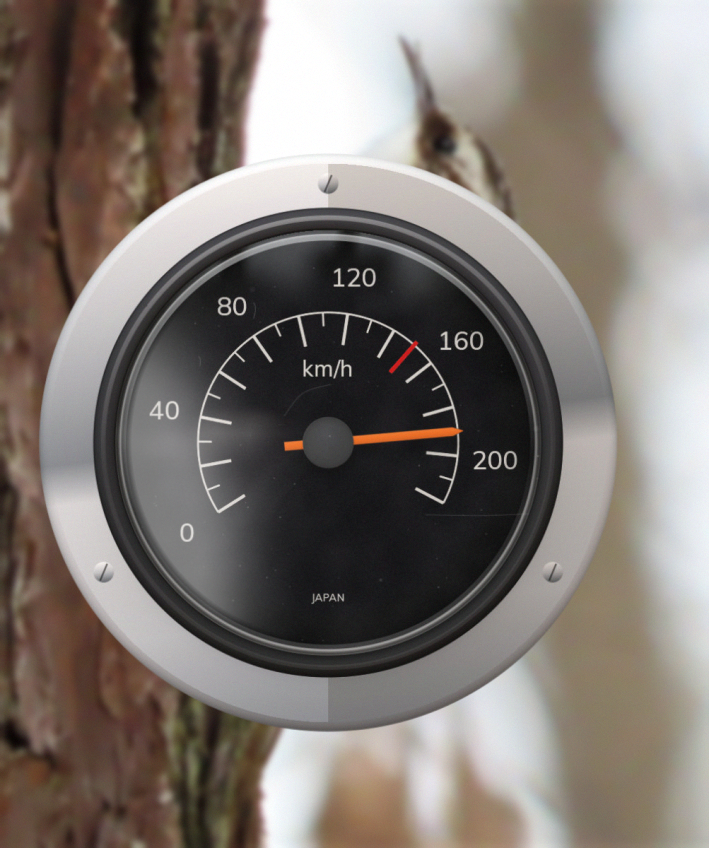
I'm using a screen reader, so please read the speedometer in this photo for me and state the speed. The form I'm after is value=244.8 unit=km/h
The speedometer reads value=190 unit=km/h
